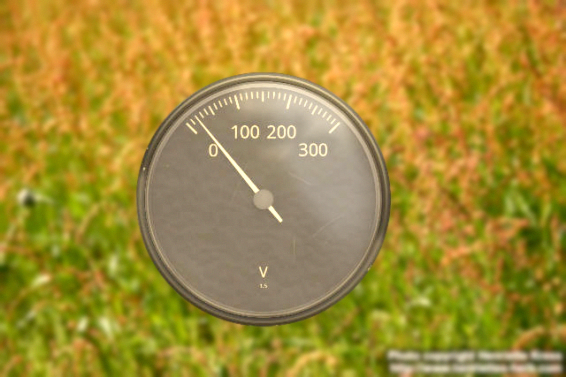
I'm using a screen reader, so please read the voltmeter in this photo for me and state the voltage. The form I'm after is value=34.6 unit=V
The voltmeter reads value=20 unit=V
